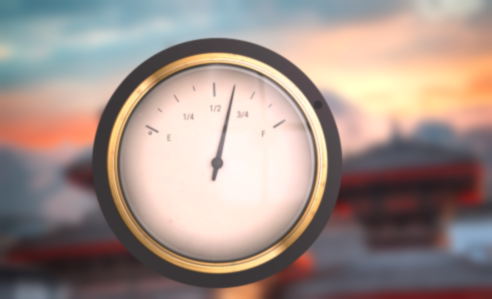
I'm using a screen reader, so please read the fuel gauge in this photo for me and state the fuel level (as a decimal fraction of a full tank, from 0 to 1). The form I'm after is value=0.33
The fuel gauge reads value=0.625
